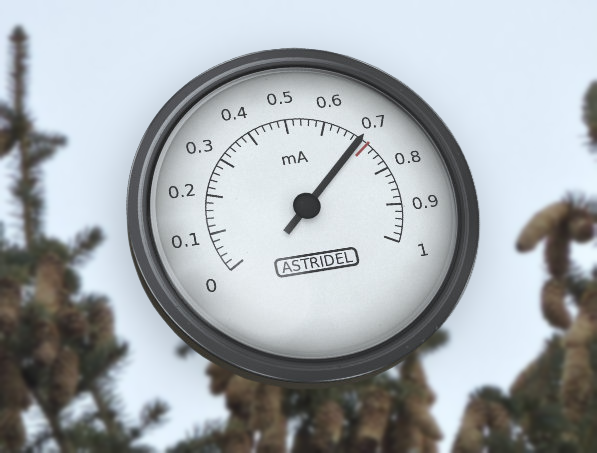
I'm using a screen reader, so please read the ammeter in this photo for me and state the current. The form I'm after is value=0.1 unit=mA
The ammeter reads value=0.7 unit=mA
